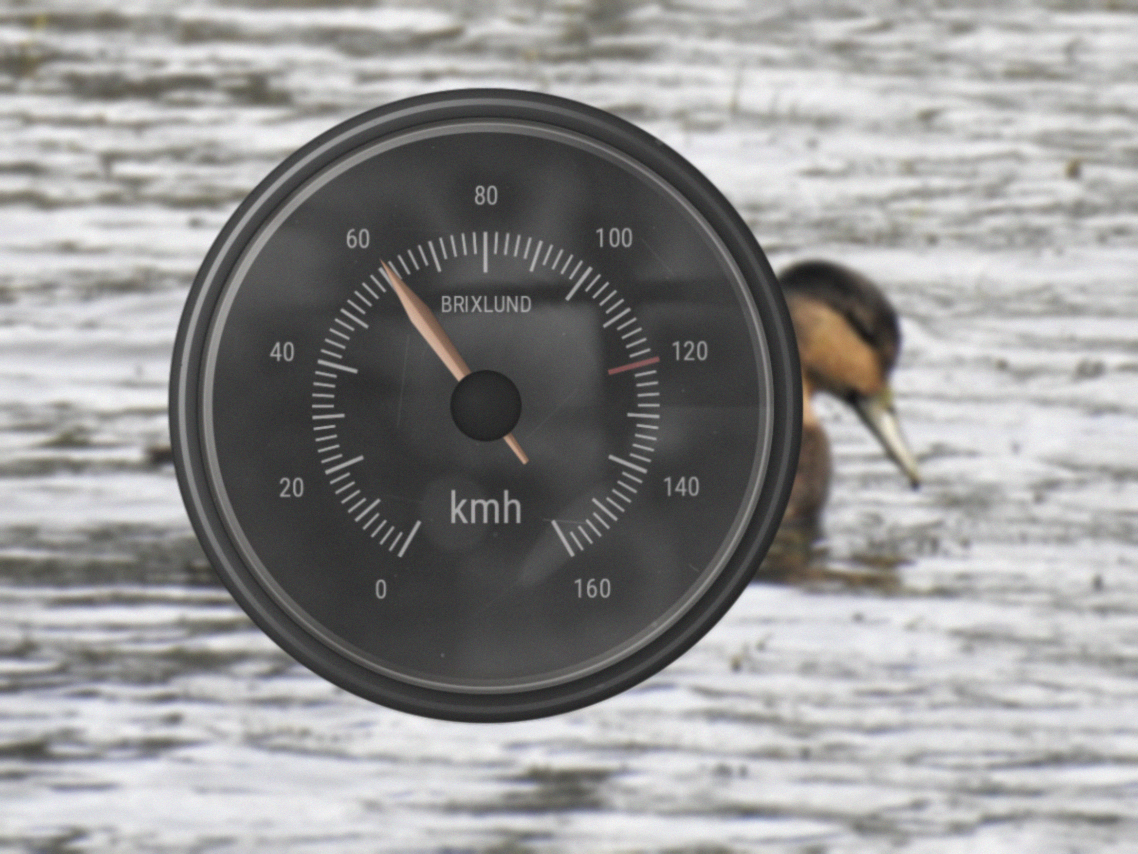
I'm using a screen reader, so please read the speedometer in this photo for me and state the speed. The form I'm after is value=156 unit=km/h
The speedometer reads value=61 unit=km/h
